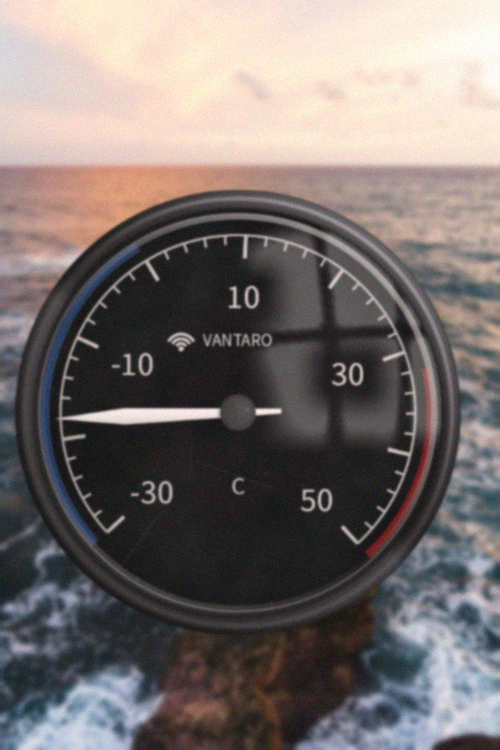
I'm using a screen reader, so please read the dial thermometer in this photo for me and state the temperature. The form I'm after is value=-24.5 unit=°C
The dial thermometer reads value=-18 unit=°C
